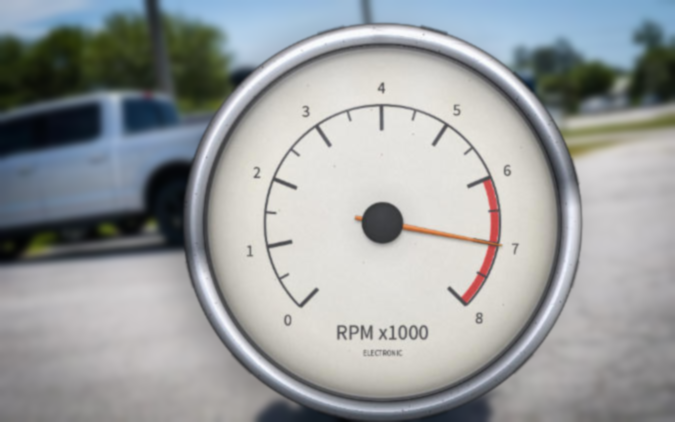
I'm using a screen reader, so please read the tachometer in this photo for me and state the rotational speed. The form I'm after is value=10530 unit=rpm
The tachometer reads value=7000 unit=rpm
